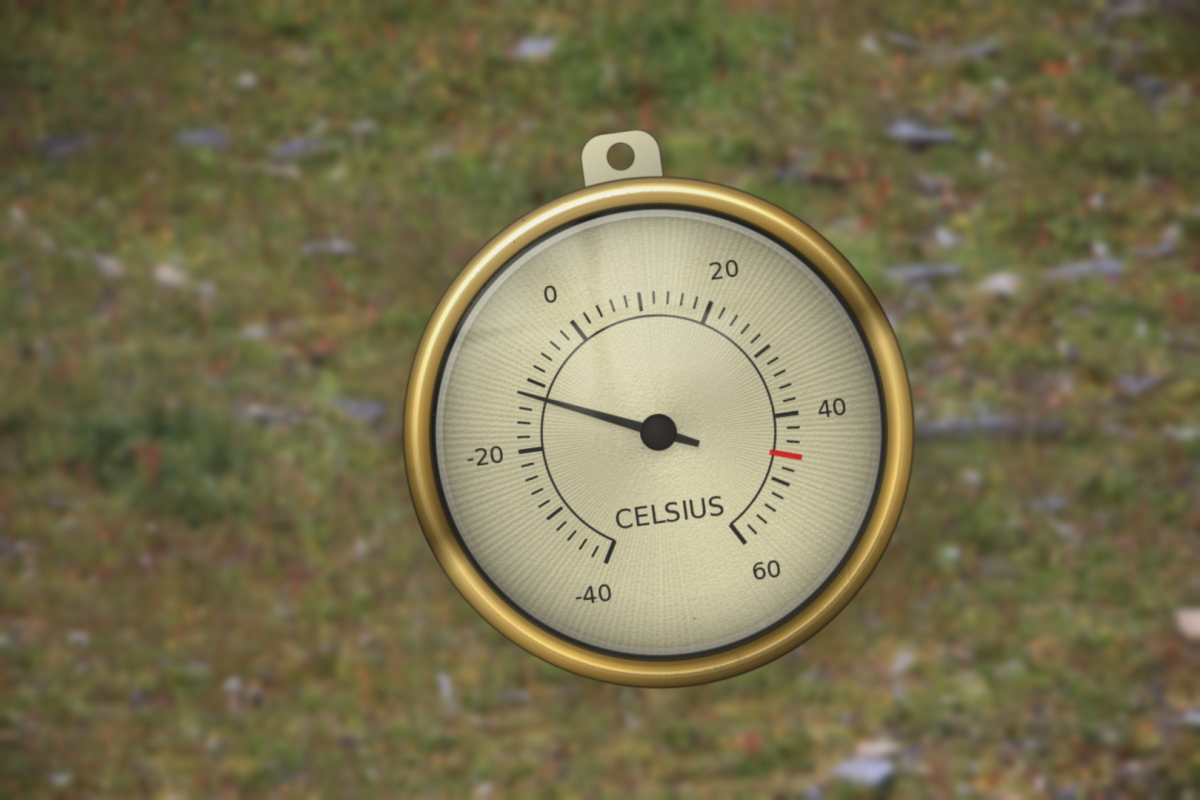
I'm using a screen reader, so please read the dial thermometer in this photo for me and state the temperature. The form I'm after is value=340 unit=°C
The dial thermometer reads value=-12 unit=°C
